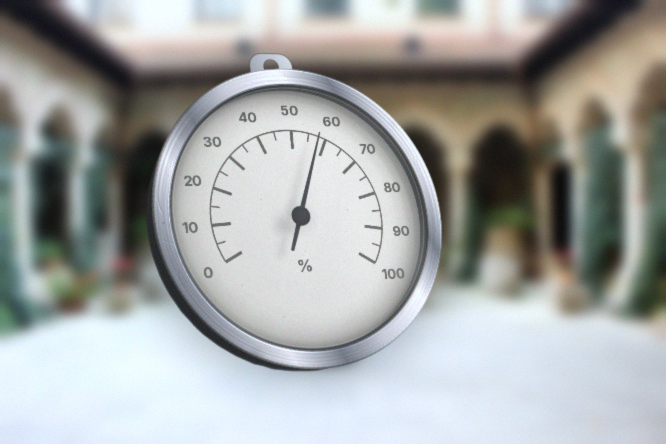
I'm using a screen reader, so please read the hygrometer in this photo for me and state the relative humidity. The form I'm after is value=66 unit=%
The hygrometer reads value=57.5 unit=%
